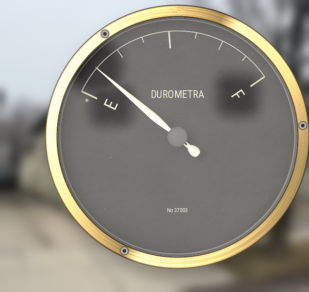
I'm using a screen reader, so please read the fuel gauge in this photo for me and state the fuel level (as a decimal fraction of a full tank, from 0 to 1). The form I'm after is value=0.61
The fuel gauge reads value=0.125
